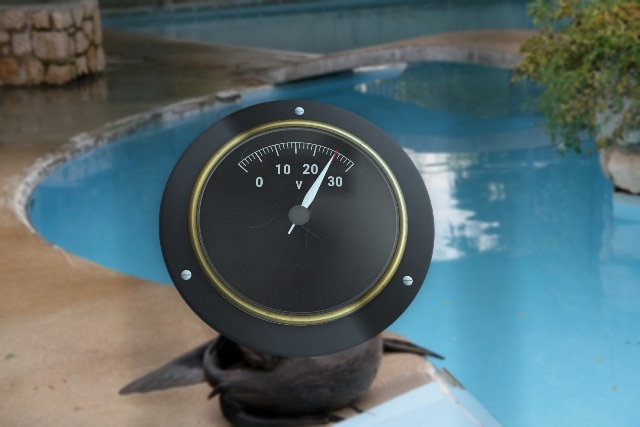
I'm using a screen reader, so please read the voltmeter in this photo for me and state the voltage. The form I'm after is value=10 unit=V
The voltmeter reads value=25 unit=V
